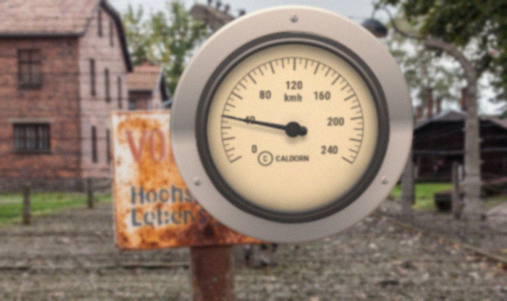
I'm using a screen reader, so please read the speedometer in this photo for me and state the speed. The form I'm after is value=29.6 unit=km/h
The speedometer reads value=40 unit=km/h
